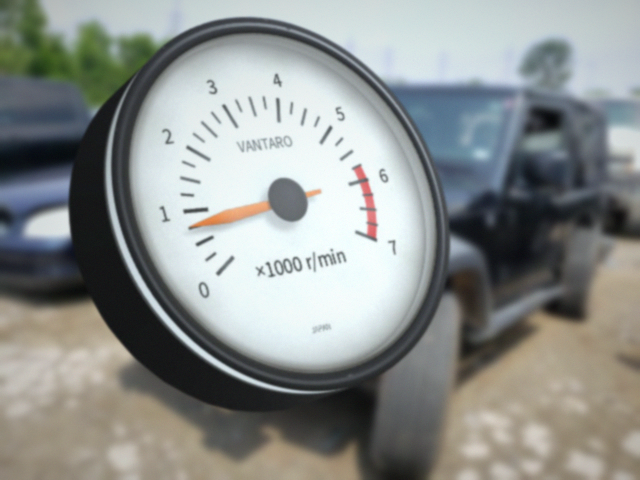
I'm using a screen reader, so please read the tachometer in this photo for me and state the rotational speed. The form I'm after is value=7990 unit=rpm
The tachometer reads value=750 unit=rpm
